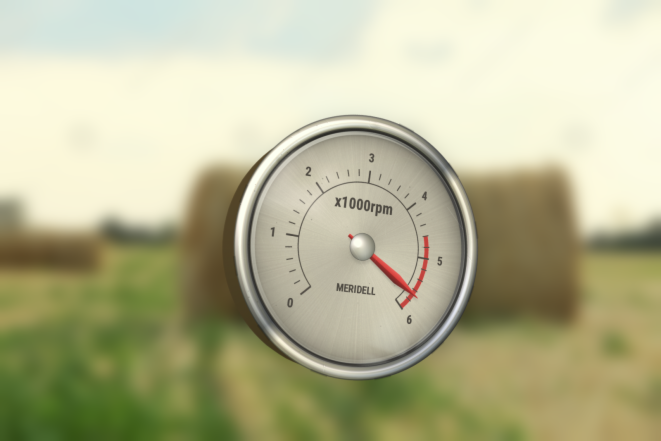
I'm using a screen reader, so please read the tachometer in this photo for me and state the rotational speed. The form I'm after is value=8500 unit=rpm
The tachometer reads value=5700 unit=rpm
